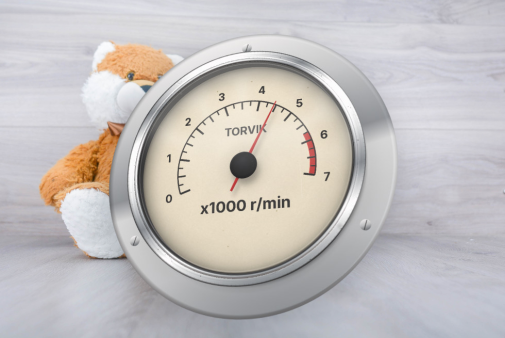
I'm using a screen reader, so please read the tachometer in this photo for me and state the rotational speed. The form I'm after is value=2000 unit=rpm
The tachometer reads value=4500 unit=rpm
